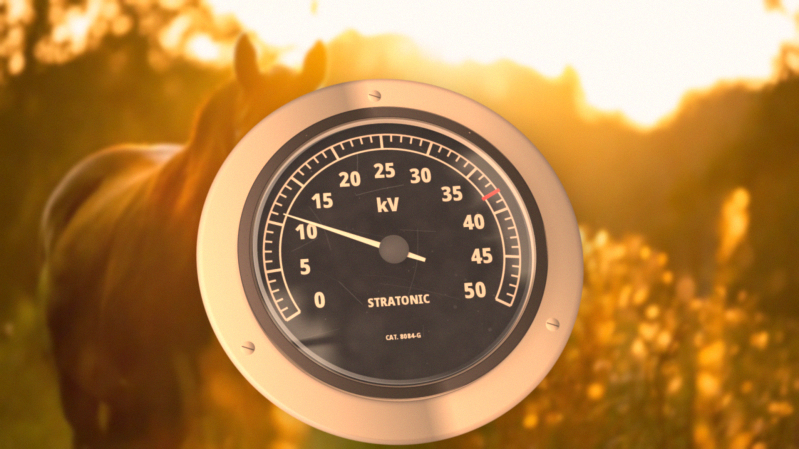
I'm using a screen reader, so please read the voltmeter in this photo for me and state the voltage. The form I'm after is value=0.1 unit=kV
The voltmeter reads value=11 unit=kV
